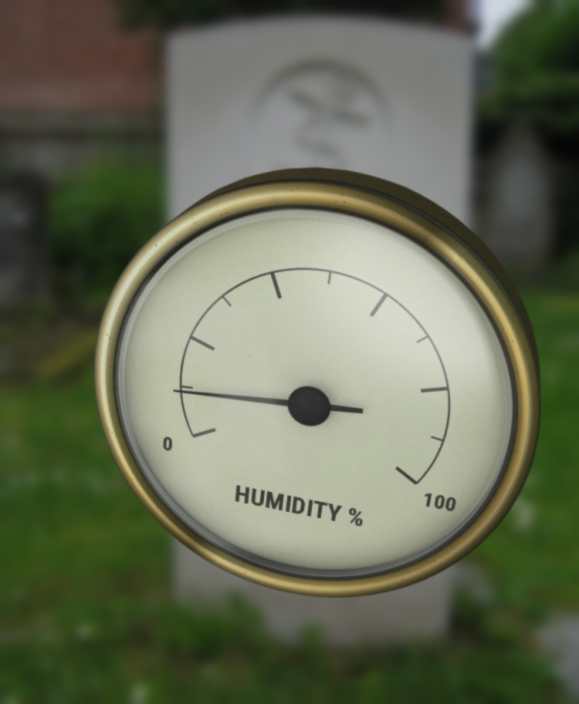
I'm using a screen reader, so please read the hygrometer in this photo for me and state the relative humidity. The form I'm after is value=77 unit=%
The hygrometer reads value=10 unit=%
